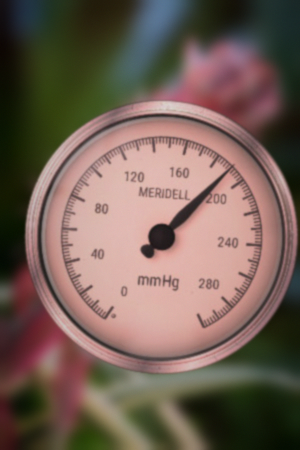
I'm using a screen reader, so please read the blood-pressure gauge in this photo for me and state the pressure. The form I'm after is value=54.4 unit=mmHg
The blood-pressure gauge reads value=190 unit=mmHg
